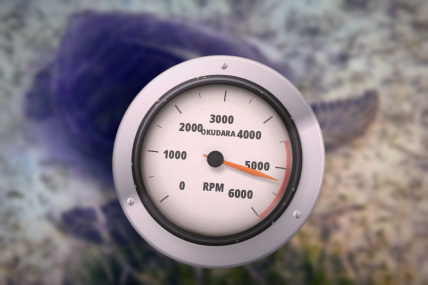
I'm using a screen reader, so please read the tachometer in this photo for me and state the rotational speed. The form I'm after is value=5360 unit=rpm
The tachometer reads value=5250 unit=rpm
